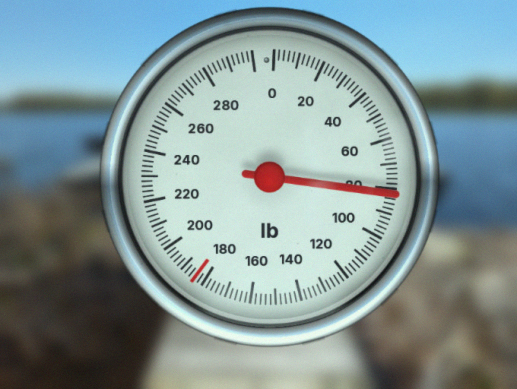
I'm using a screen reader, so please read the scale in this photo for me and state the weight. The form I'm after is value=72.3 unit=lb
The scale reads value=82 unit=lb
